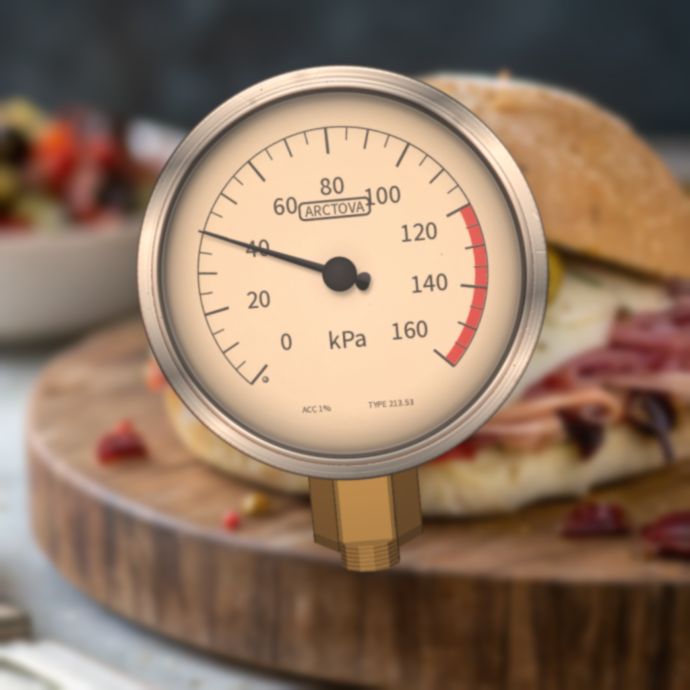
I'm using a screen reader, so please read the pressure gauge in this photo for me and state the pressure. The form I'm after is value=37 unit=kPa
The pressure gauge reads value=40 unit=kPa
